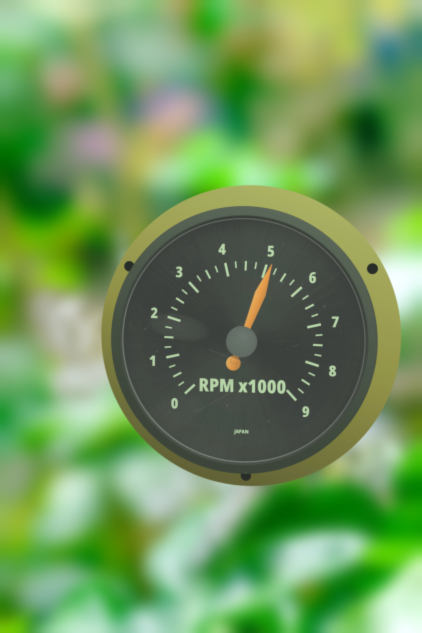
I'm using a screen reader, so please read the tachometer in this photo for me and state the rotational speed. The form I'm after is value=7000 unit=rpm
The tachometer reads value=5125 unit=rpm
